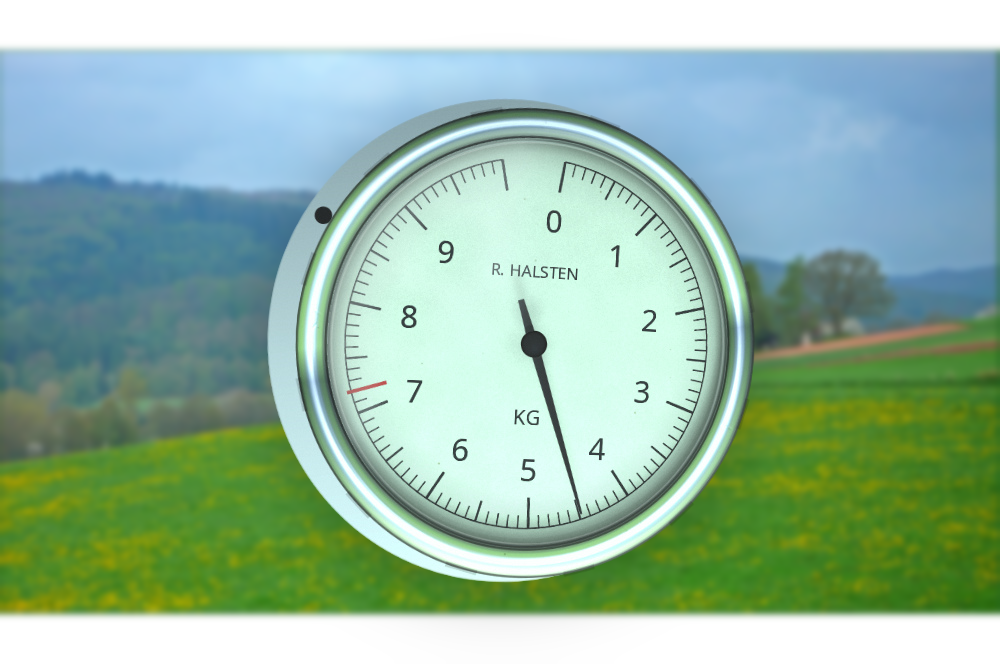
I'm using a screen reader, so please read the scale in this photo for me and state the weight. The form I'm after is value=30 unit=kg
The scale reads value=4.5 unit=kg
